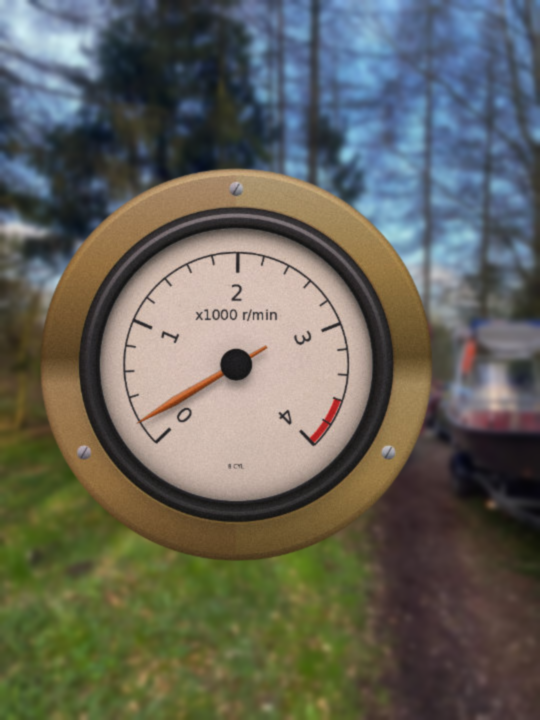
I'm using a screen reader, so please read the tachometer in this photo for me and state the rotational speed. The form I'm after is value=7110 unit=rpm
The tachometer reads value=200 unit=rpm
